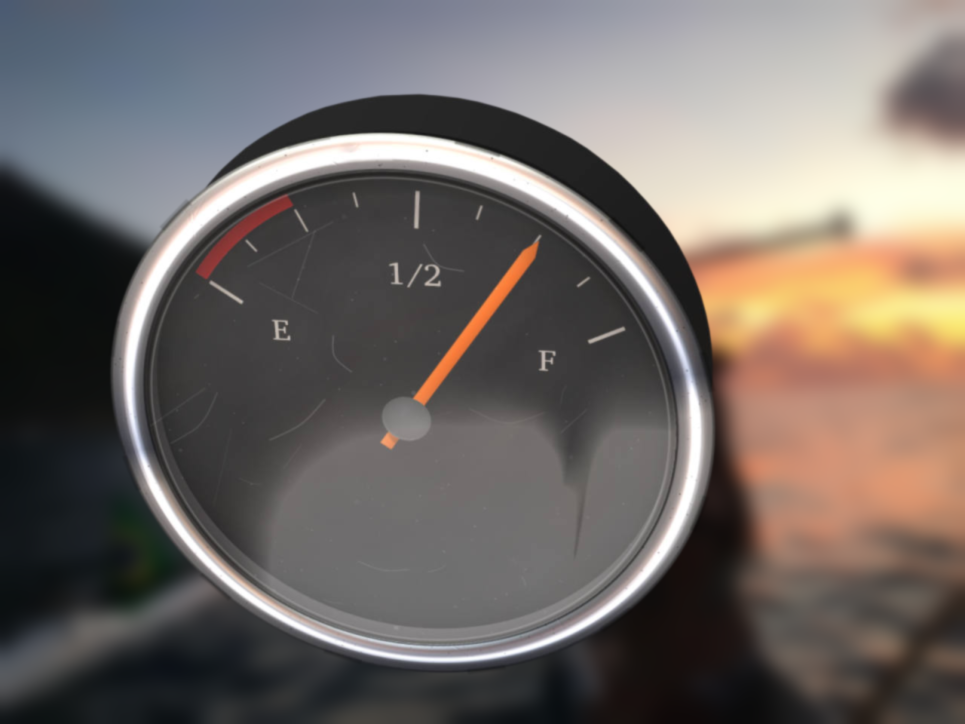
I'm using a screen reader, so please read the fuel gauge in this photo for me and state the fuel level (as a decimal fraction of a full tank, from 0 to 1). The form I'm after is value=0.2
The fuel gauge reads value=0.75
